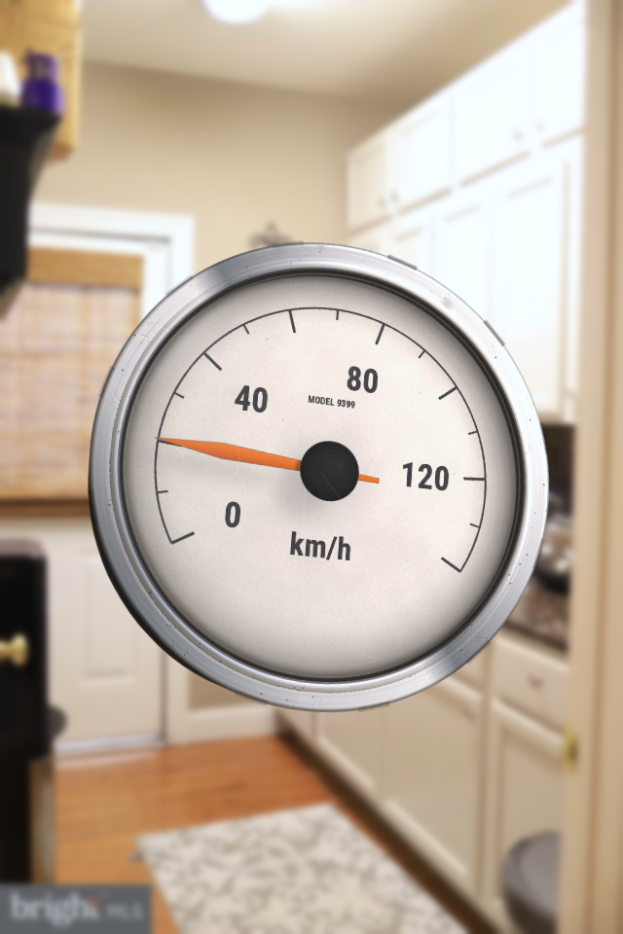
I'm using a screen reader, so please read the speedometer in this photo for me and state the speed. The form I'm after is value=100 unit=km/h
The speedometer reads value=20 unit=km/h
